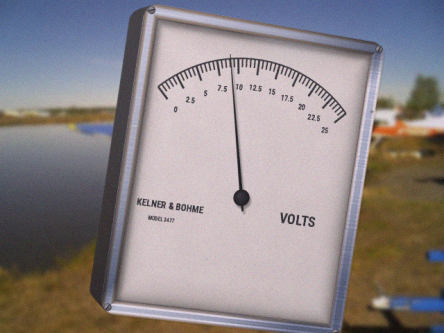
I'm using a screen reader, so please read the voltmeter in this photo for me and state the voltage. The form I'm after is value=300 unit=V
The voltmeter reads value=9 unit=V
